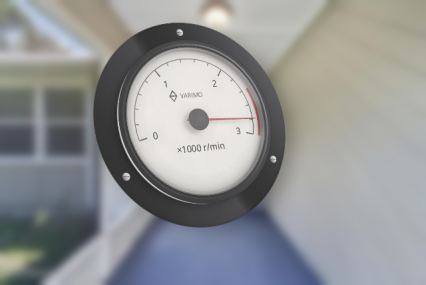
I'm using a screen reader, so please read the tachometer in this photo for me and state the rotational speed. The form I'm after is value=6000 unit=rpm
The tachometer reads value=2800 unit=rpm
